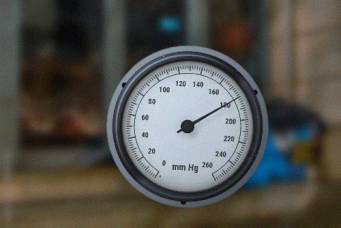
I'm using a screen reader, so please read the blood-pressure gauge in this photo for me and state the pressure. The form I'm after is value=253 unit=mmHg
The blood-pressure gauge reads value=180 unit=mmHg
